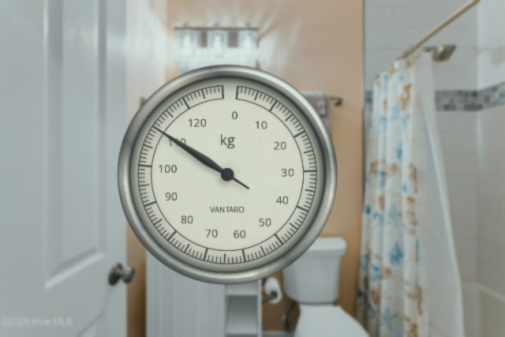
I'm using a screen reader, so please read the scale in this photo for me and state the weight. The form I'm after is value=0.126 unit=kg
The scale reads value=110 unit=kg
